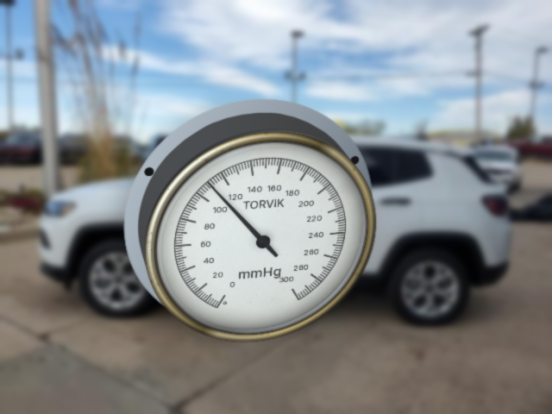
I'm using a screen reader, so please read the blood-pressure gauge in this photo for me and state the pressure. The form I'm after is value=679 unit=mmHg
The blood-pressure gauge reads value=110 unit=mmHg
